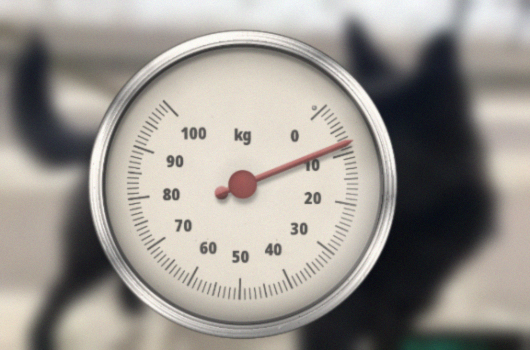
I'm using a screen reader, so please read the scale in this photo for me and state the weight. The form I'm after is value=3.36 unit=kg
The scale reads value=8 unit=kg
